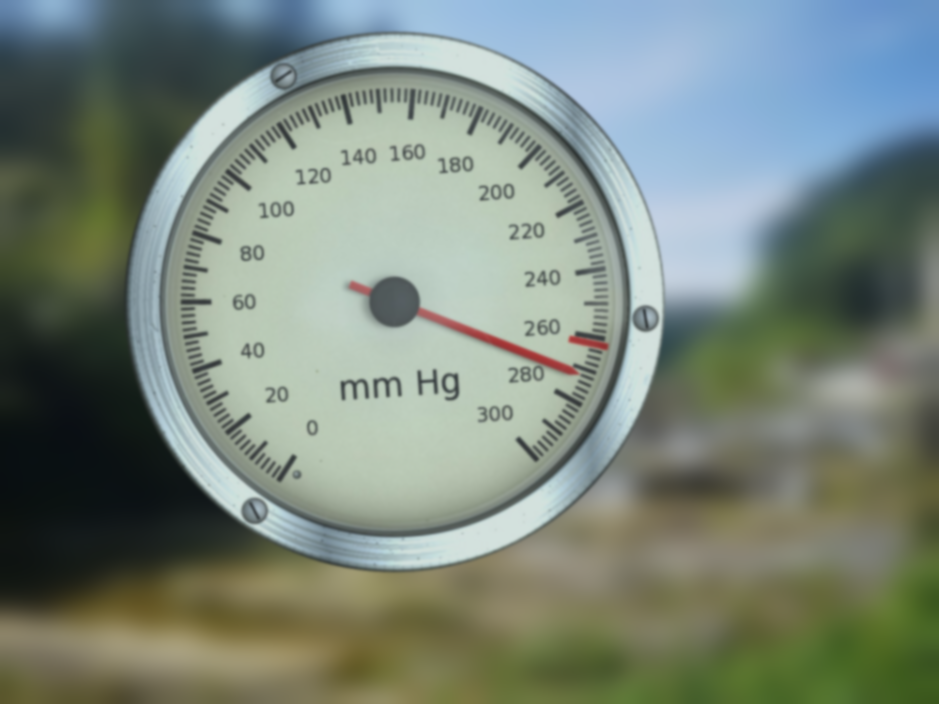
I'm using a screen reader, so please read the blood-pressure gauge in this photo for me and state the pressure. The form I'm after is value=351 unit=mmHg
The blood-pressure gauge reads value=272 unit=mmHg
